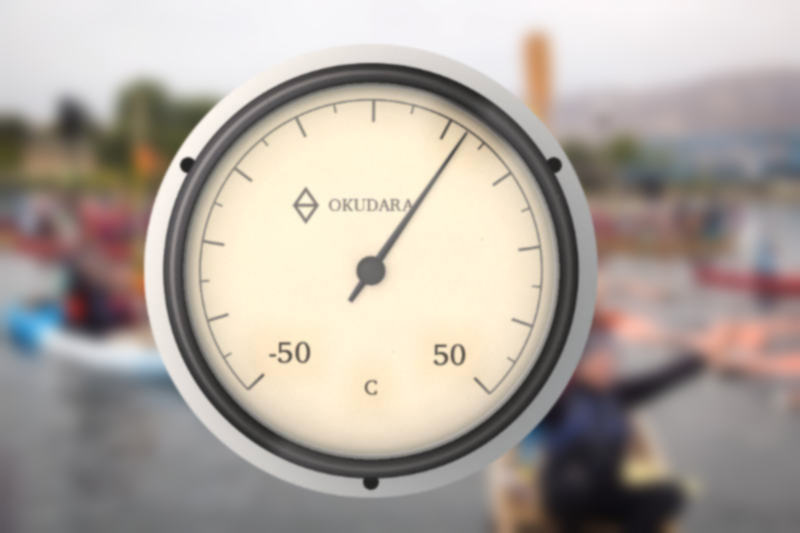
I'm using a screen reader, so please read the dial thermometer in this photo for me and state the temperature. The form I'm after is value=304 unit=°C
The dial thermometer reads value=12.5 unit=°C
